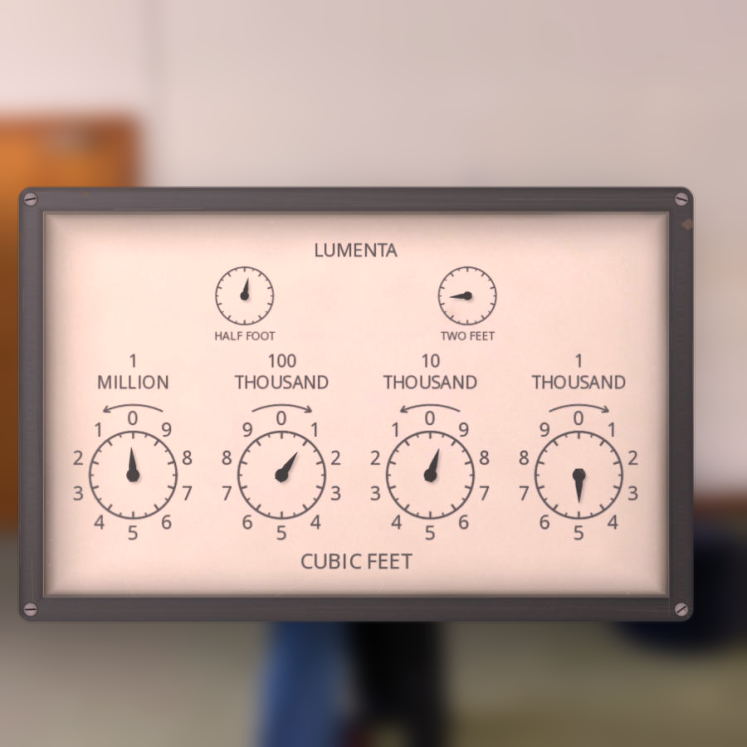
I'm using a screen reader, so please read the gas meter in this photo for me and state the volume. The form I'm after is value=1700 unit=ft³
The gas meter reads value=9500 unit=ft³
